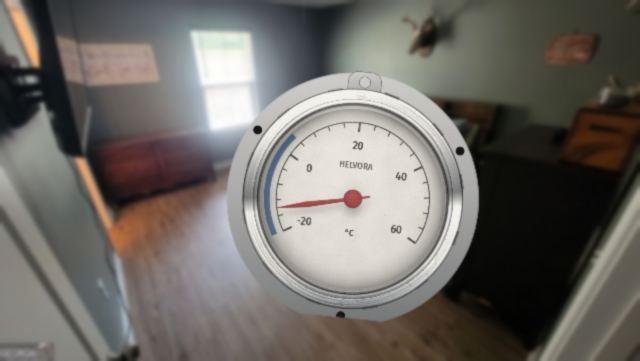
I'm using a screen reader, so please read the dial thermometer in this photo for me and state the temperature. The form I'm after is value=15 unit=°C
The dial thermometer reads value=-14 unit=°C
